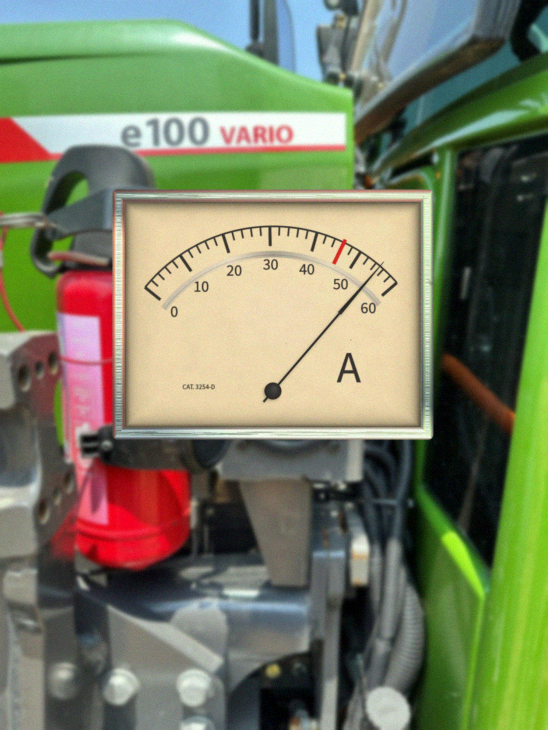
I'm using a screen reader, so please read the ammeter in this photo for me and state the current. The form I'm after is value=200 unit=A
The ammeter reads value=55 unit=A
